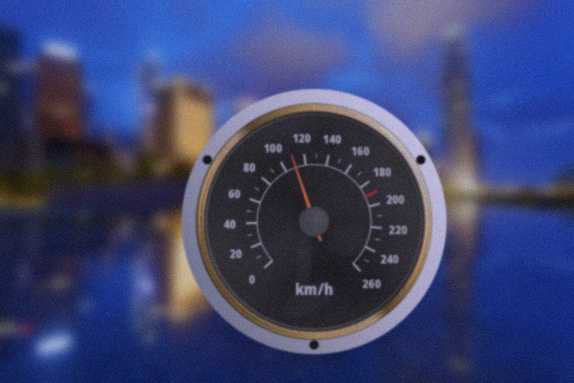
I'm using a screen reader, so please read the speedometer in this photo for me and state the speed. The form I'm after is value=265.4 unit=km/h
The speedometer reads value=110 unit=km/h
